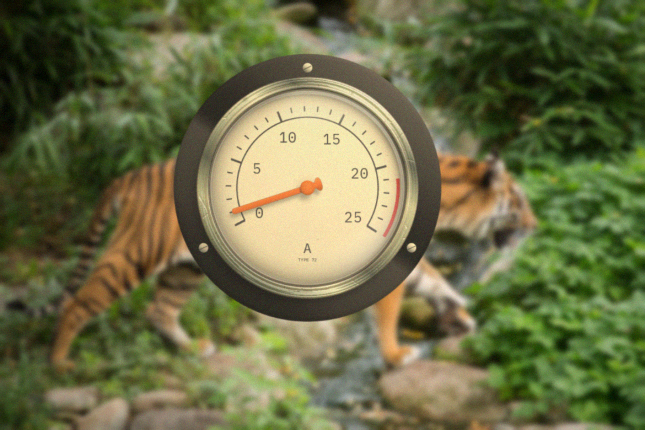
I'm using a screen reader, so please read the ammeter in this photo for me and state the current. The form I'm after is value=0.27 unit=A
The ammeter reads value=1 unit=A
